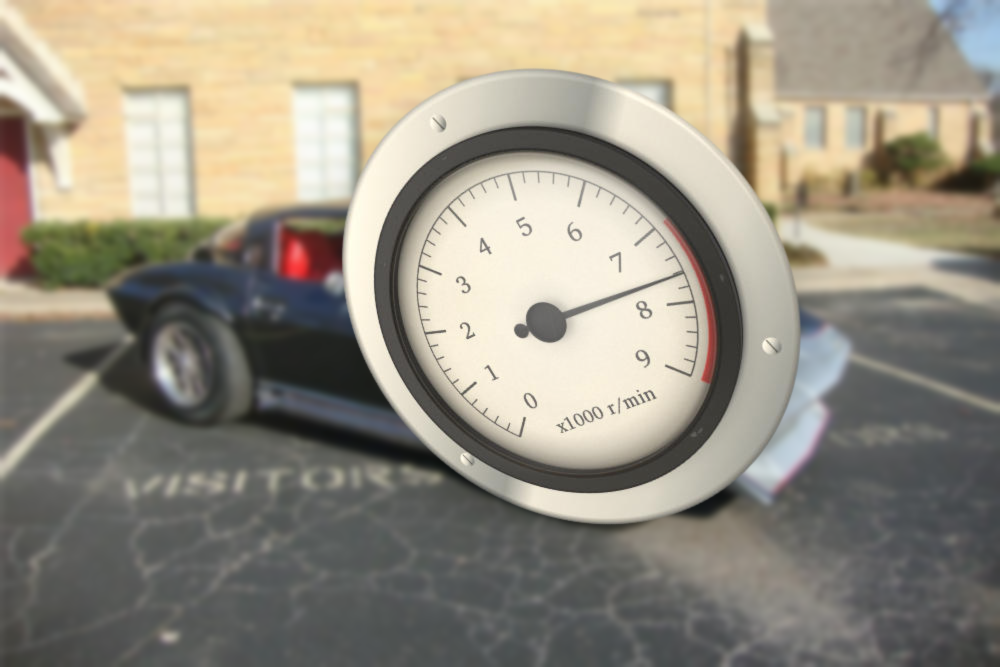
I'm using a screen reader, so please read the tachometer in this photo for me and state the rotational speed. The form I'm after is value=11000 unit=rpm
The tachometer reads value=7600 unit=rpm
